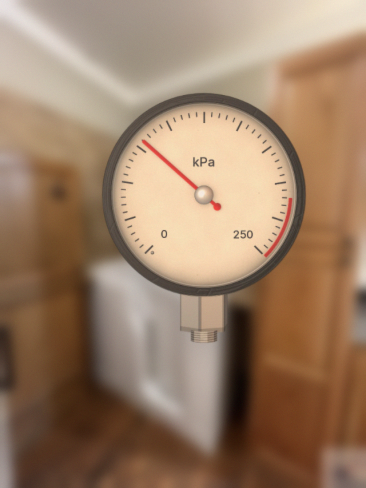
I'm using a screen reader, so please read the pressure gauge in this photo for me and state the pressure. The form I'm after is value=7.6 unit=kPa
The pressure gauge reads value=80 unit=kPa
